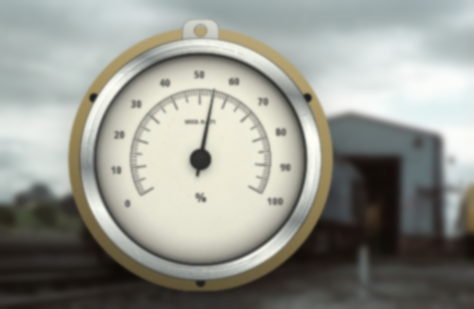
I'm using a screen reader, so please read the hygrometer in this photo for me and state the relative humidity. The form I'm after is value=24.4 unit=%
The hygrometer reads value=55 unit=%
